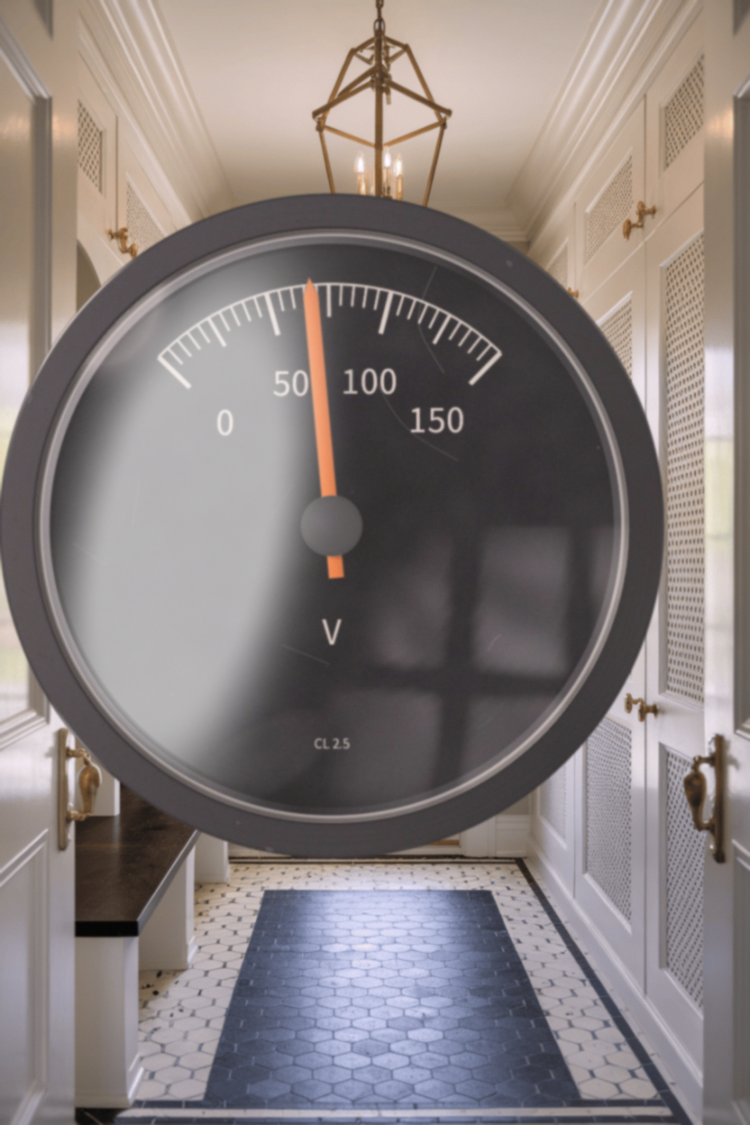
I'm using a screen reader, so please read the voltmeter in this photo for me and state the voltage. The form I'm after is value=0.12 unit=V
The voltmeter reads value=67.5 unit=V
